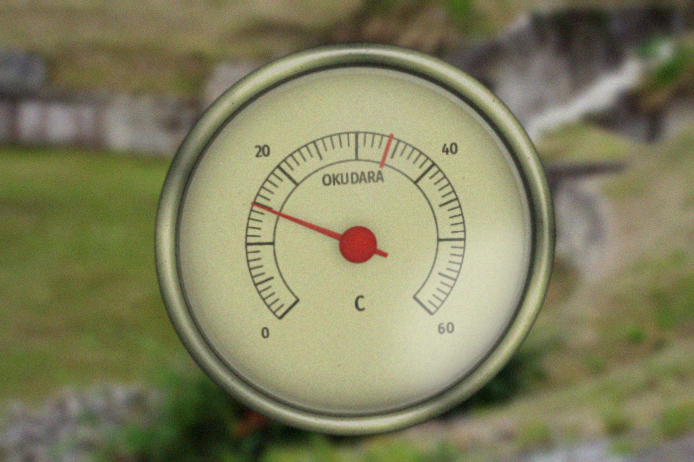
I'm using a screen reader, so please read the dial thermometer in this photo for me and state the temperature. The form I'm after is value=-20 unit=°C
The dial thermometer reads value=15 unit=°C
